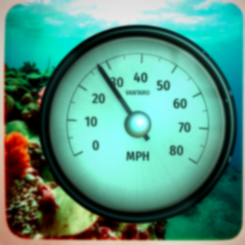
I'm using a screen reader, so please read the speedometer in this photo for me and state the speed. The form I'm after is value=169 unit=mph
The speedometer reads value=27.5 unit=mph
